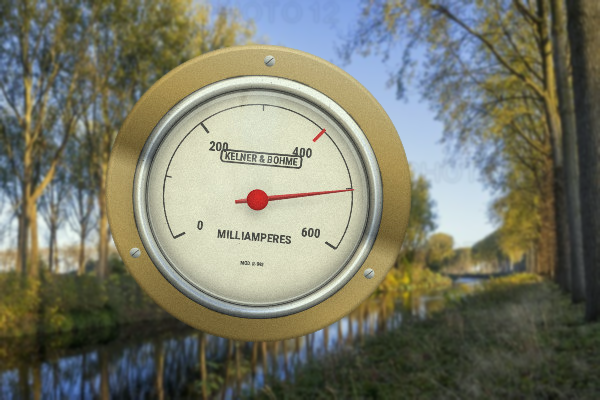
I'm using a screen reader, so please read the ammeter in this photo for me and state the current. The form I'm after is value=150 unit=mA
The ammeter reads value=500 unit=mA
